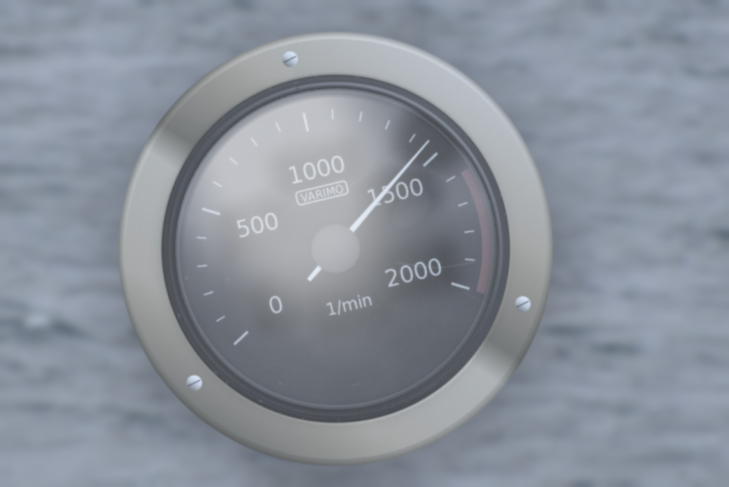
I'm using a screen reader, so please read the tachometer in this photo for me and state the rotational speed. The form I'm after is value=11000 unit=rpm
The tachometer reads value=1450 unit=rpm
